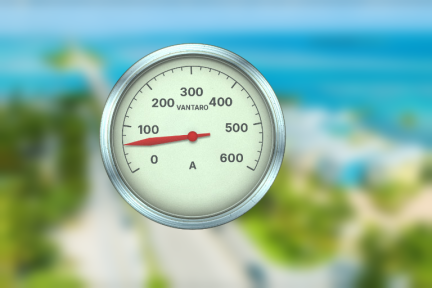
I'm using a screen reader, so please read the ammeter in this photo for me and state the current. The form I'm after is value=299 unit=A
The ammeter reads value=60 unit=A
